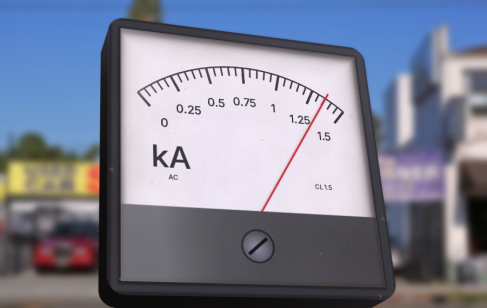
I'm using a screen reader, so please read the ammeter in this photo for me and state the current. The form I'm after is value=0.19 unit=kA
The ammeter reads value=1.35 unit=kA
